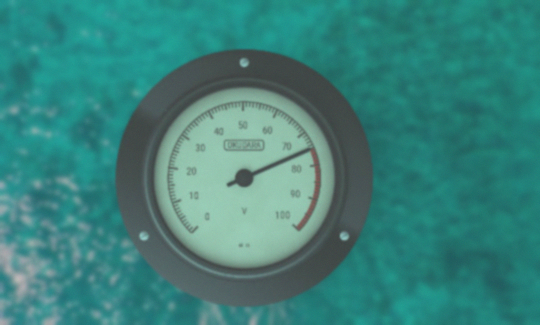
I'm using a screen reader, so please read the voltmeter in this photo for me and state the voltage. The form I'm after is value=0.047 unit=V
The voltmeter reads value=75 unit=V
